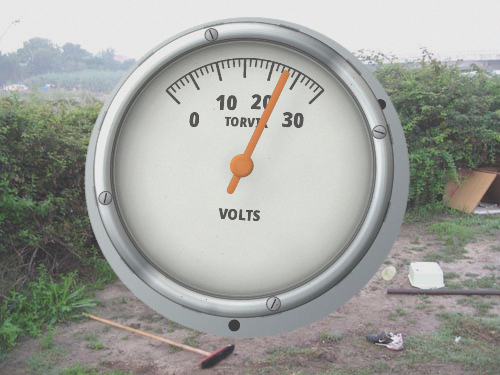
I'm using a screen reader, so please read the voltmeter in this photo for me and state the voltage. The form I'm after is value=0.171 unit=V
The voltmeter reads value=23 unit=V
